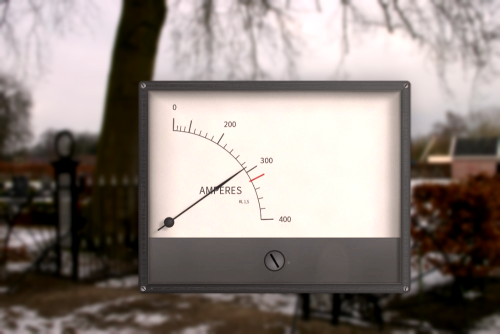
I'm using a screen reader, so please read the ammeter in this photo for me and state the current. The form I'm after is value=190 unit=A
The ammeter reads value=290 unit=A
